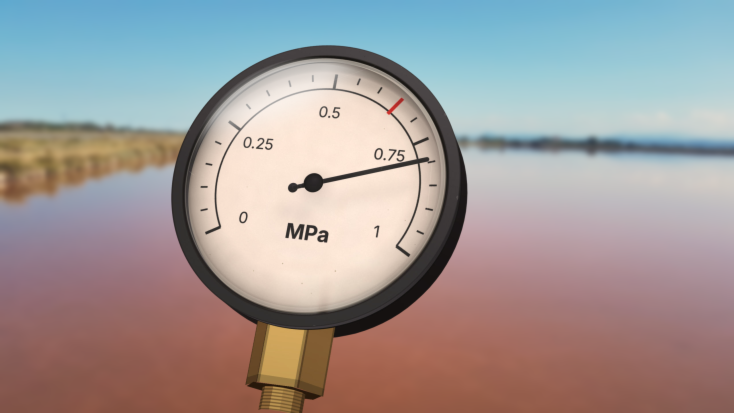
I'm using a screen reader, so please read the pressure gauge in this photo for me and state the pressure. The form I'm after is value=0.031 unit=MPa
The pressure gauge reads value=0.8 unit=MPa
